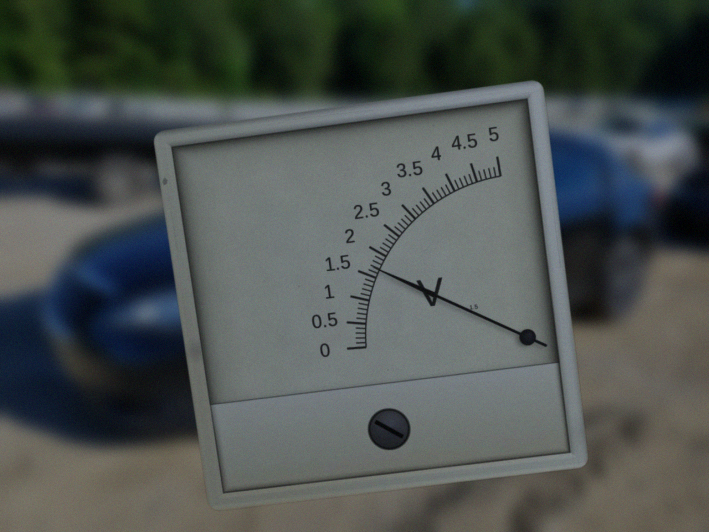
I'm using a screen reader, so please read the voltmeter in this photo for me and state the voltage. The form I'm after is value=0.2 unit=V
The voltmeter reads value=1.7 unit=V
